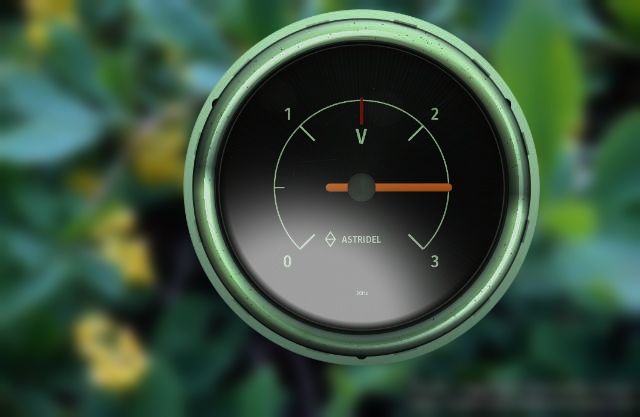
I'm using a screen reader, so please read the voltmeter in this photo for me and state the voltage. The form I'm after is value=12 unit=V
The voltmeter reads value=2.5 unit=V
